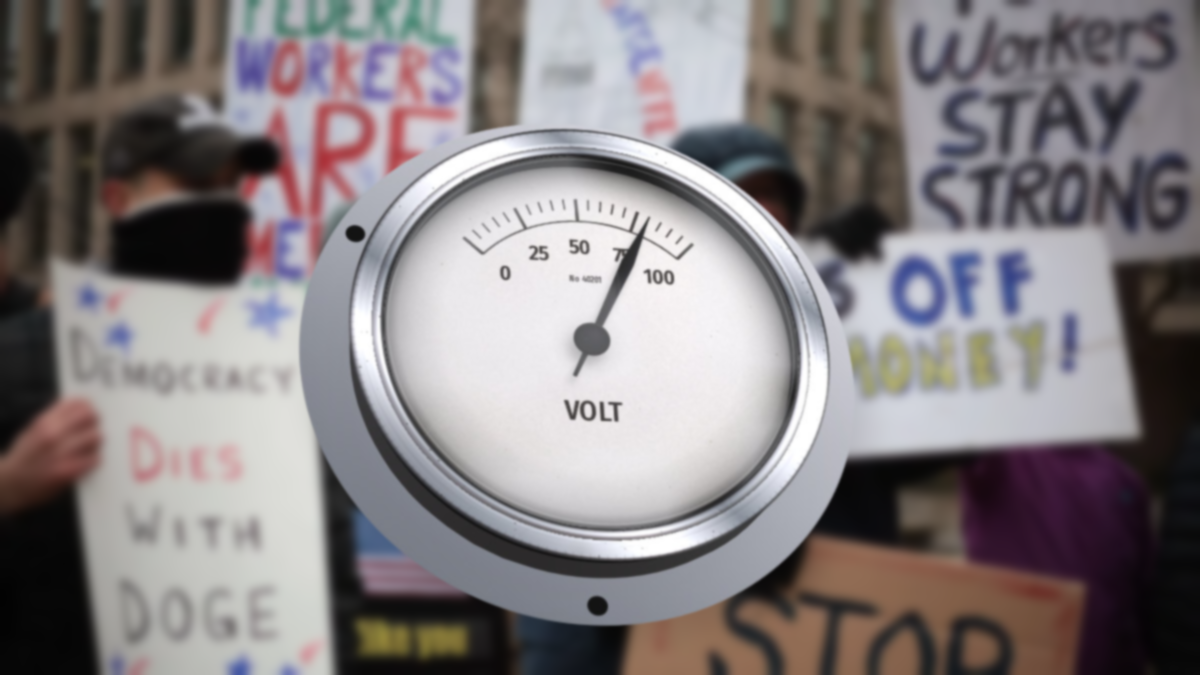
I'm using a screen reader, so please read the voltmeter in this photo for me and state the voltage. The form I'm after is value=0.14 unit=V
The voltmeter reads value=80 unit=V
